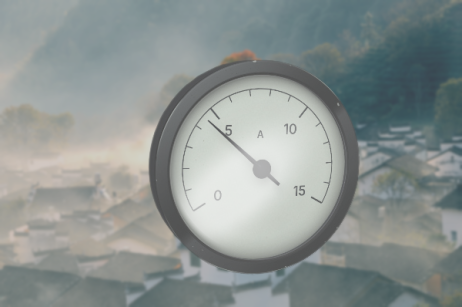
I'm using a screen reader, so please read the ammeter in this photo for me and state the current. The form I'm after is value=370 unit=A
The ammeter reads value=4.5 unit=A
